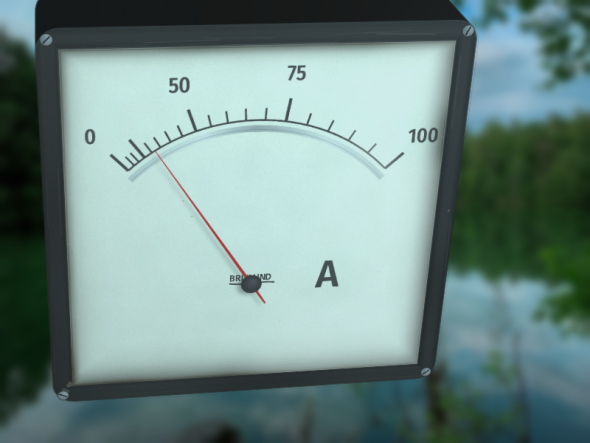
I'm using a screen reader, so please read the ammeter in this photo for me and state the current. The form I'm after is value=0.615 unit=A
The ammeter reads value=32.5 unit=A
